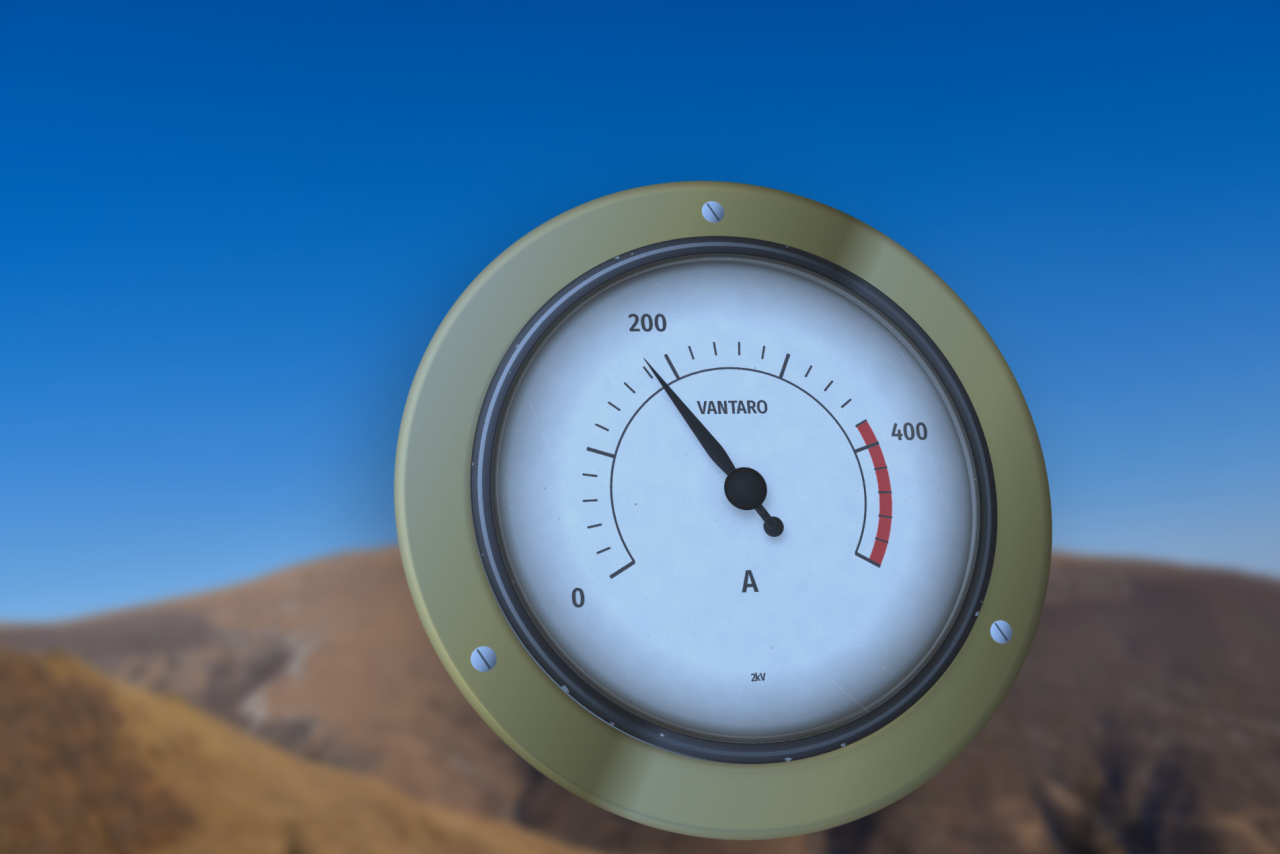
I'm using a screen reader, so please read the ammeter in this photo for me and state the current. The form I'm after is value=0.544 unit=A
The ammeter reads value=180 unit=A
